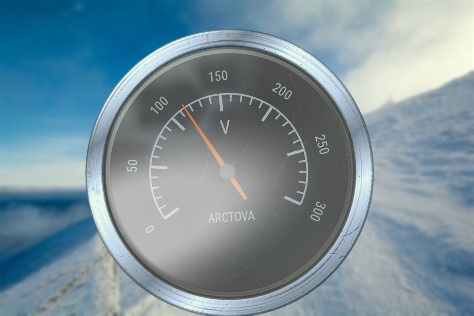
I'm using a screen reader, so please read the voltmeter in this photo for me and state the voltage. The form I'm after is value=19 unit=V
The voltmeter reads value=115 unit=V
